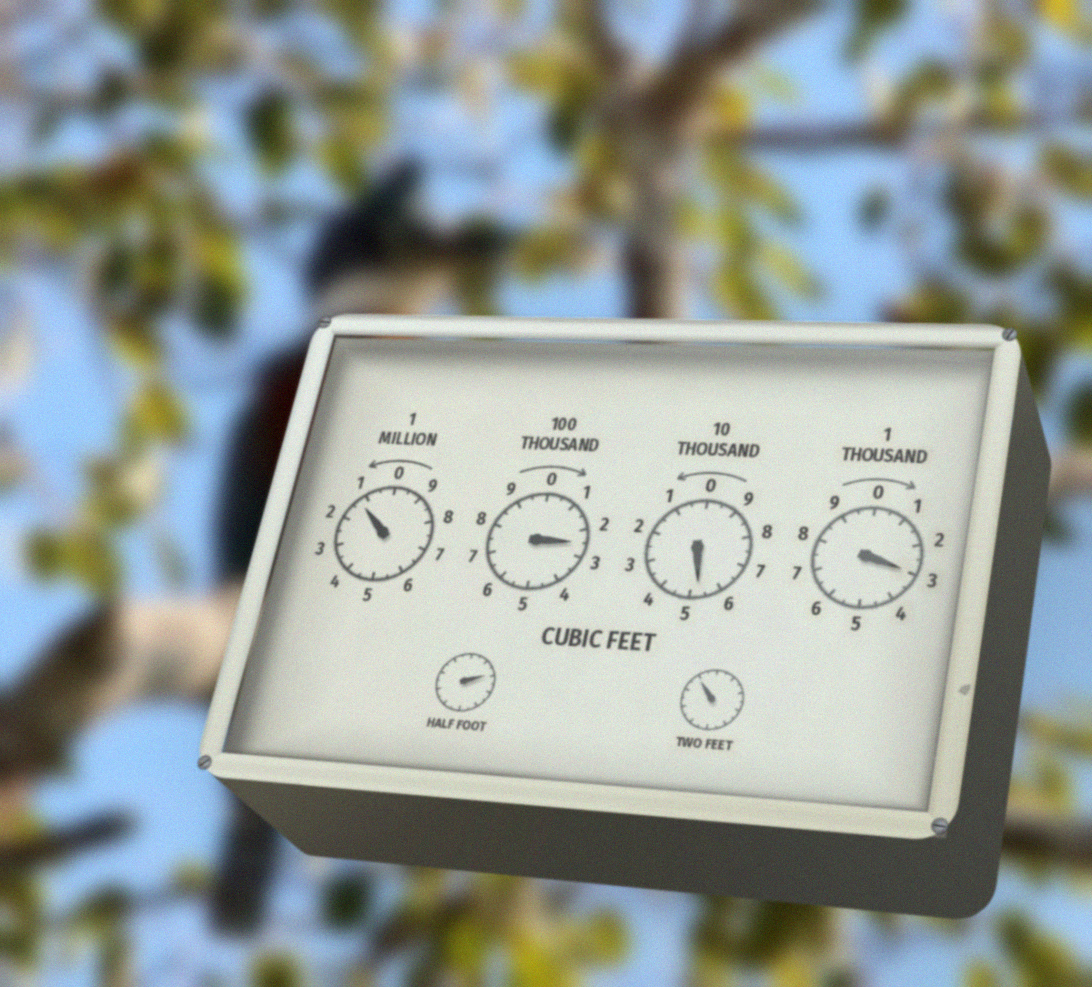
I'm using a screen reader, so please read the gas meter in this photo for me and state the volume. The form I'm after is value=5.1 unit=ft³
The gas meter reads value=125300 unit=ft³
